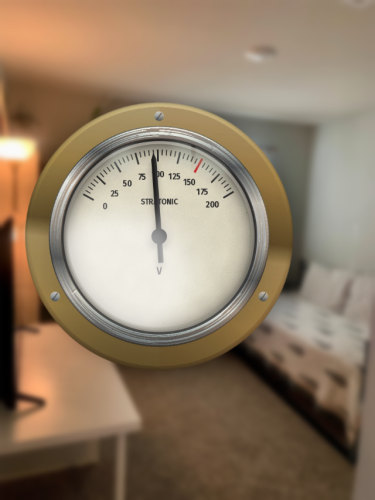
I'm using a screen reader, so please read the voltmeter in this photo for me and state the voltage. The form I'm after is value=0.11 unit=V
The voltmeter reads value=95 unit=V
